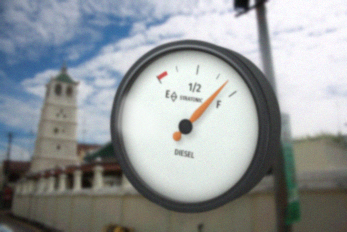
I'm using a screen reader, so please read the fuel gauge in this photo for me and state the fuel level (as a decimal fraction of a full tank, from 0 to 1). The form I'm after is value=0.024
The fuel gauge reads value=0.875
